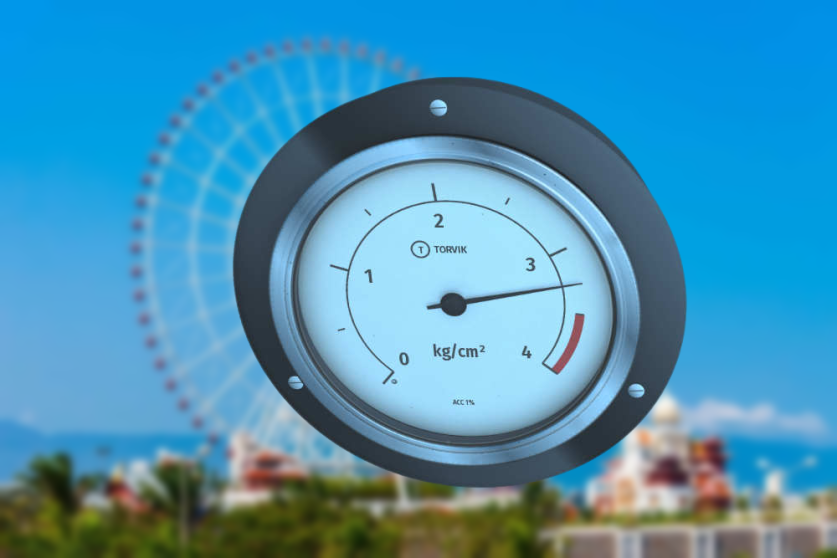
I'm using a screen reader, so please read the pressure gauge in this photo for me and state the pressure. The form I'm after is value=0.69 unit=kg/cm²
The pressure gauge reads value=3.25 unit=kg/cm²
